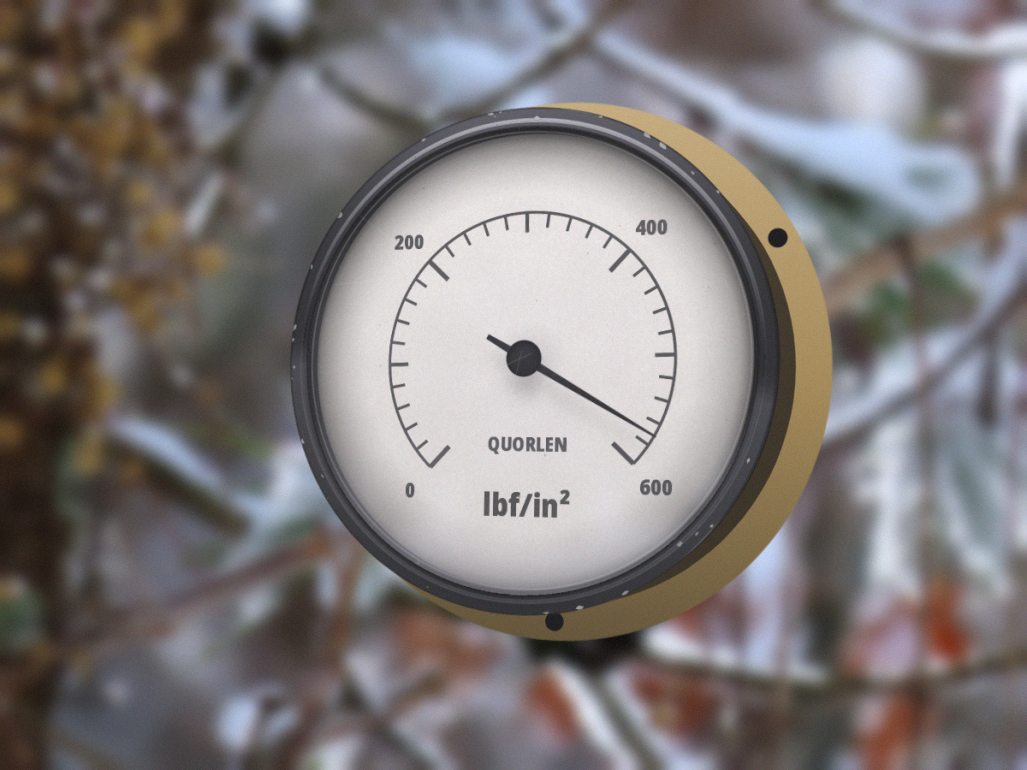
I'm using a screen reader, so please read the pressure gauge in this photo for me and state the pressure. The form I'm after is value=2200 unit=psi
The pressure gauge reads value=570 unit=psi
